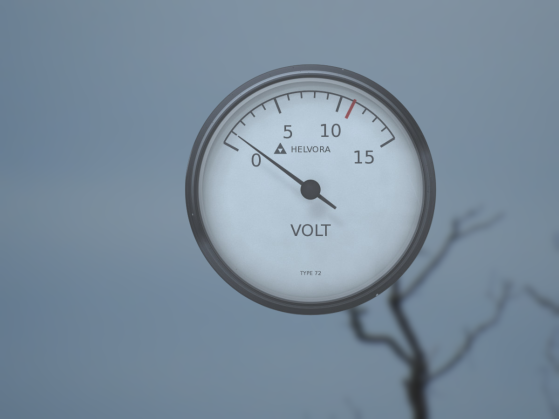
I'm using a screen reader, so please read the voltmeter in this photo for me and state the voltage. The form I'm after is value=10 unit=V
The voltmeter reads value=1 unit=V
